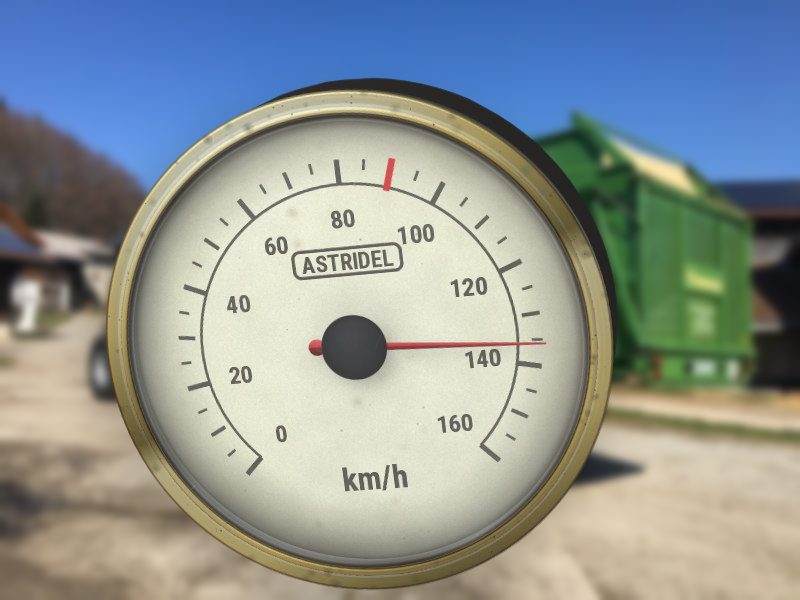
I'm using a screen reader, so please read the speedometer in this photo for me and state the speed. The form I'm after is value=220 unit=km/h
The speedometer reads value=135 unit=km/h
